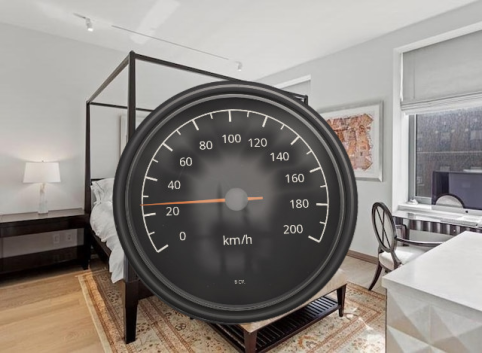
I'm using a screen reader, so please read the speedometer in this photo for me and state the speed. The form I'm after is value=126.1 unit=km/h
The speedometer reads value=25 unit=km/h
